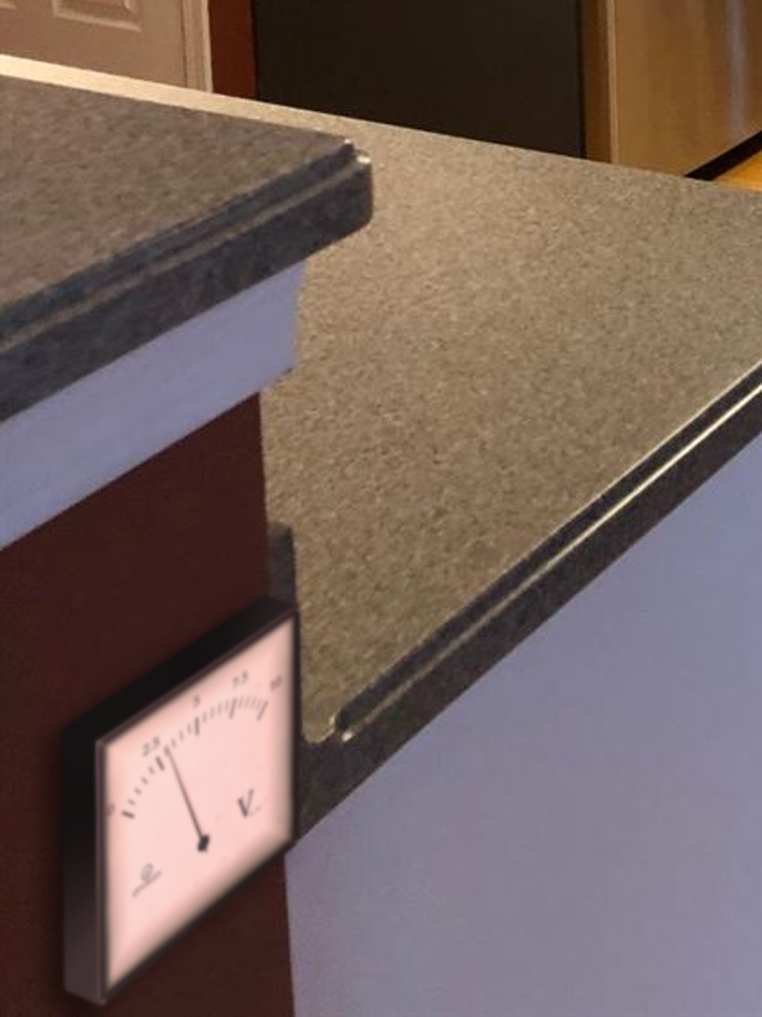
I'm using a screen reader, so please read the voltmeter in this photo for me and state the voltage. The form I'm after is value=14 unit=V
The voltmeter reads value=3 unit=V
